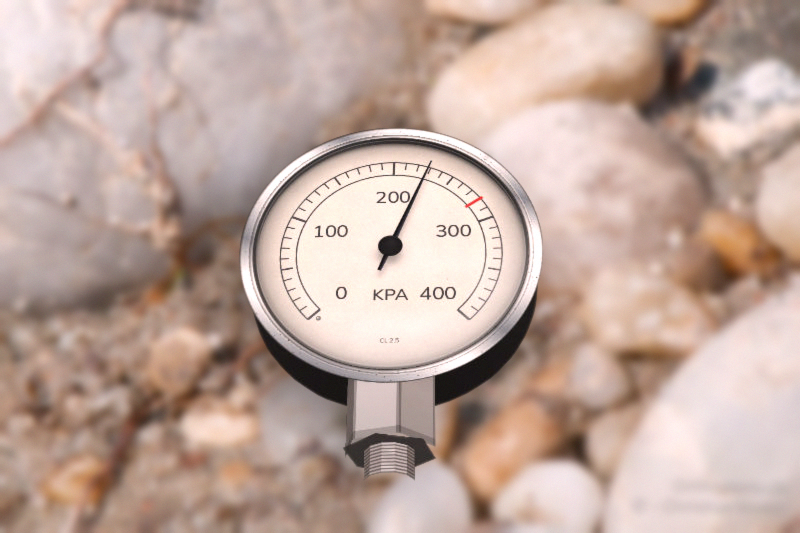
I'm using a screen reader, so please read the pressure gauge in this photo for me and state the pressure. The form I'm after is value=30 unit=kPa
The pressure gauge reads value=230 unit=kPa
